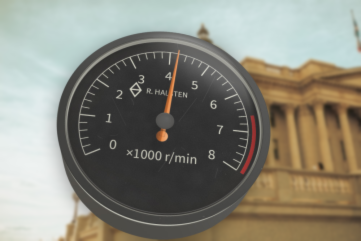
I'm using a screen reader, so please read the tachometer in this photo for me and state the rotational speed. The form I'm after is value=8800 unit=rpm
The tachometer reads value=4200 unit=rpm
